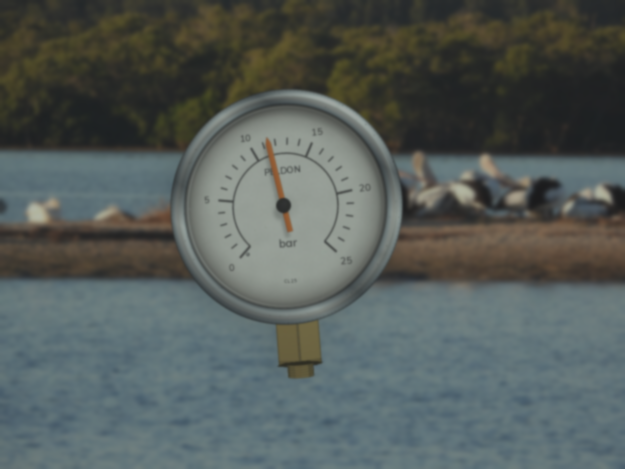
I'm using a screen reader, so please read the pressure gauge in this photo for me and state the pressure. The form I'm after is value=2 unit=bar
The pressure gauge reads value=11.5 unit=bar
